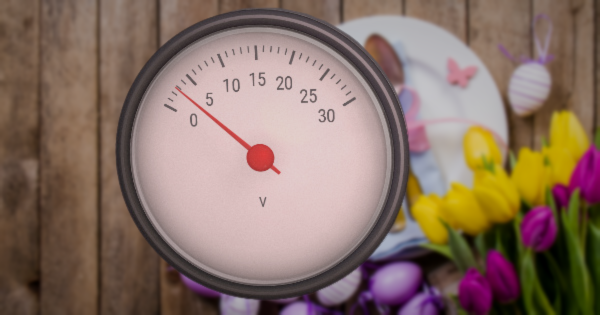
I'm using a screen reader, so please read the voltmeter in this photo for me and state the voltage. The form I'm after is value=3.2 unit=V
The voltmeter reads value=3 unit=V
